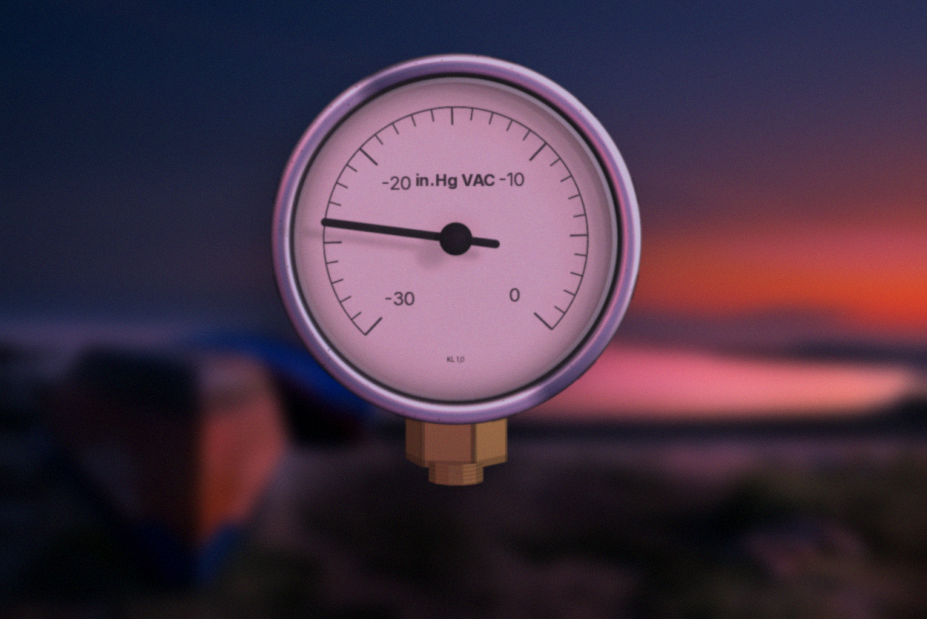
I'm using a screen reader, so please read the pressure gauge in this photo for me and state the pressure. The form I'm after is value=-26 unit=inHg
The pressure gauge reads value=-24 unit=inHg
